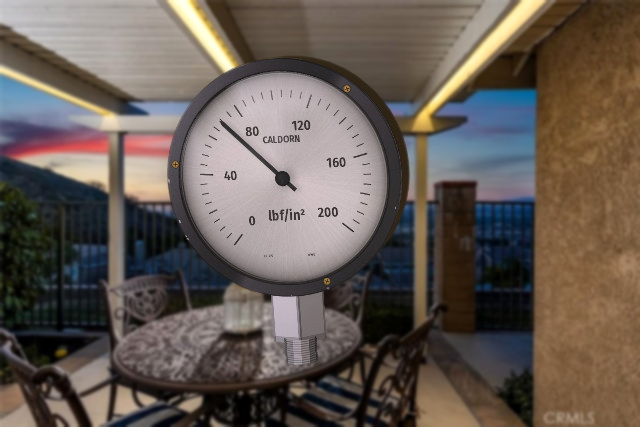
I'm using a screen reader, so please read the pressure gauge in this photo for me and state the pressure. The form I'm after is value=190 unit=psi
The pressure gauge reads value=70 unit=psi
